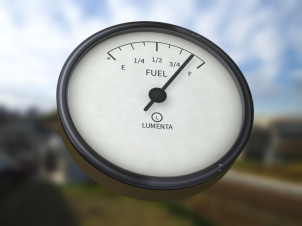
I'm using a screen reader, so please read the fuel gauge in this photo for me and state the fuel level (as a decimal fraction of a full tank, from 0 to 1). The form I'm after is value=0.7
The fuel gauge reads value=0.875
